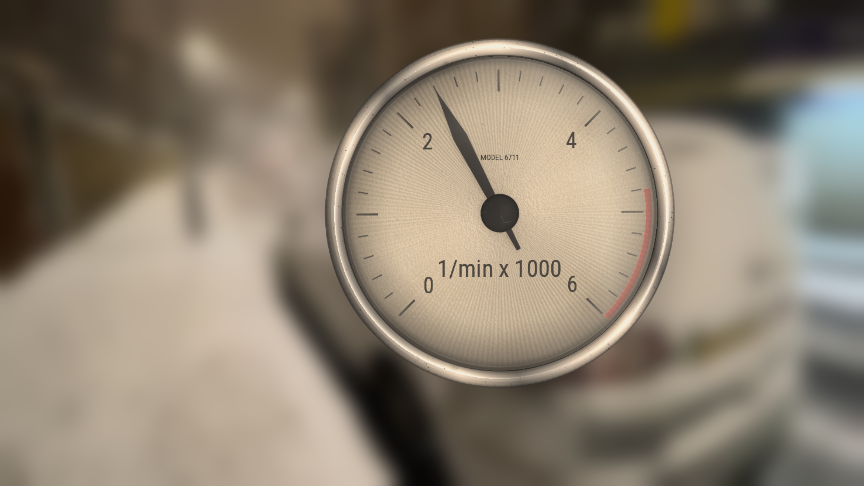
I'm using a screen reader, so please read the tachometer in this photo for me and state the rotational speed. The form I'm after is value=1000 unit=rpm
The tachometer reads value=2400 unit=rpm
